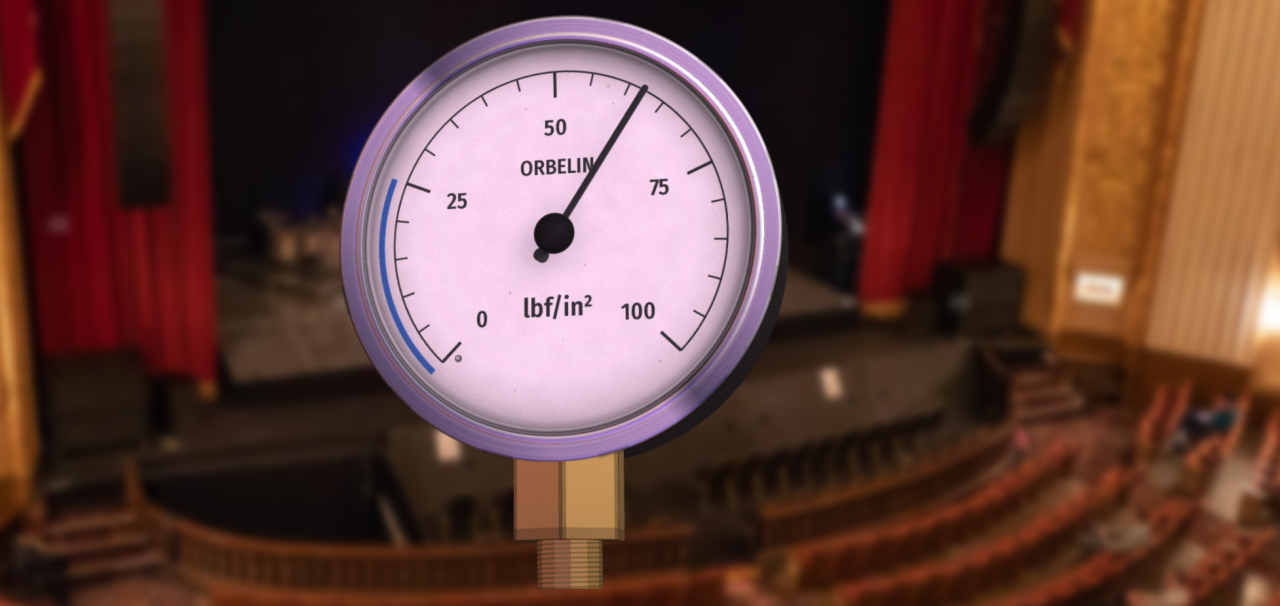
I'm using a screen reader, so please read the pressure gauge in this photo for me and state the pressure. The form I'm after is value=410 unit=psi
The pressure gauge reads value=62.5 unit=psi
